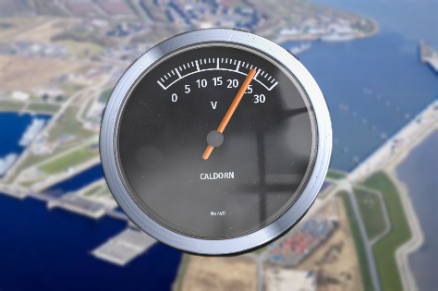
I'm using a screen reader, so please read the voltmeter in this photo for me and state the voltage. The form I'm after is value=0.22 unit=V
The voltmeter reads value=24 unit=V
